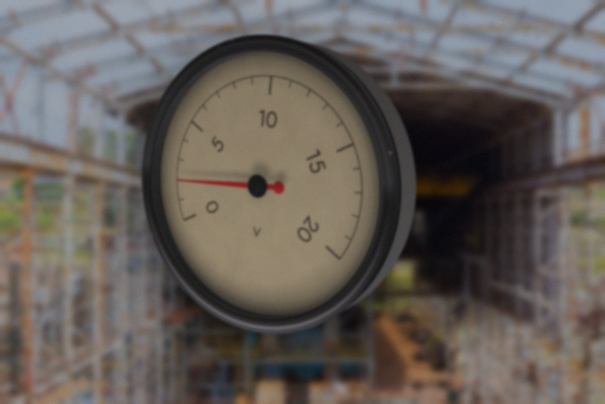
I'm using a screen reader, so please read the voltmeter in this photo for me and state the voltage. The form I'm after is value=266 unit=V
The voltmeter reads value=2 unit=V
